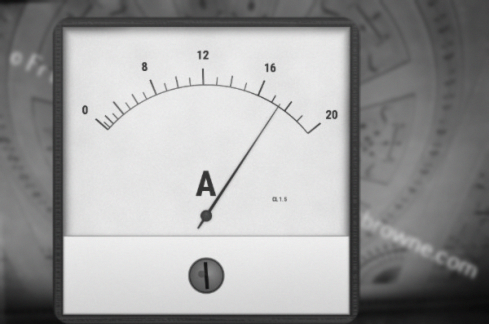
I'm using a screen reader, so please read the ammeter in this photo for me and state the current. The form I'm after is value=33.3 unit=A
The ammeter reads value=17.5 unit=A
